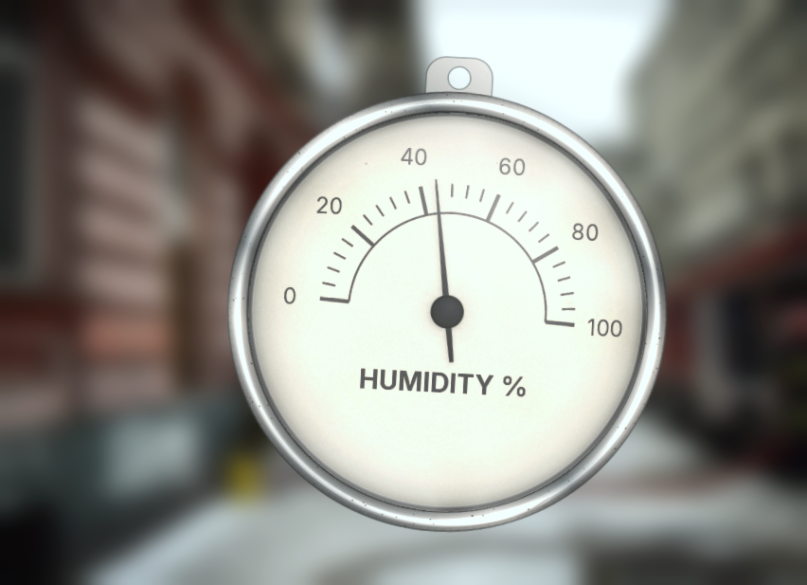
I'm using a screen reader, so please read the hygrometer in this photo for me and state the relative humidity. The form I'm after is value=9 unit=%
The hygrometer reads value=44 unit=%
